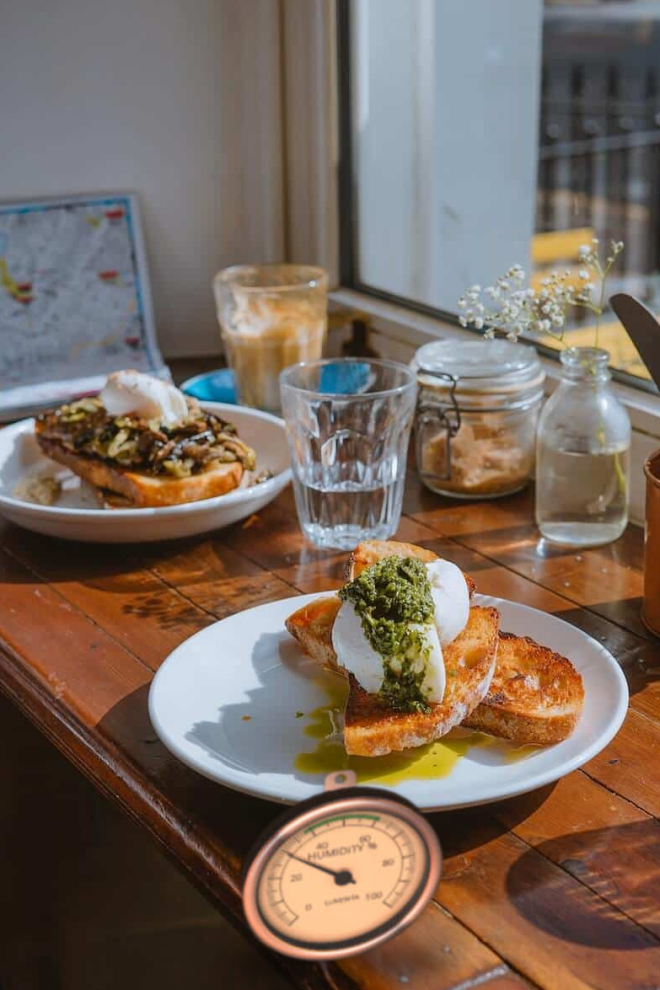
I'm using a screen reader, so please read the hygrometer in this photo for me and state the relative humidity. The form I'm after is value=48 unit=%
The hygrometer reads value=30 unit=%
